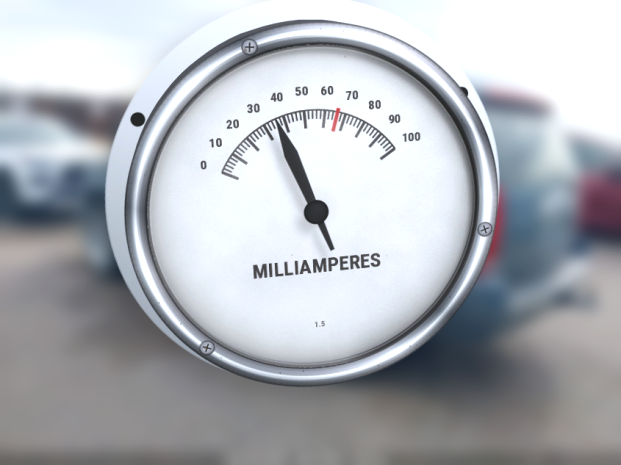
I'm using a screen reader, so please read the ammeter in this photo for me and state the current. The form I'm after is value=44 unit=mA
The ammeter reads value=36 unit=mA
